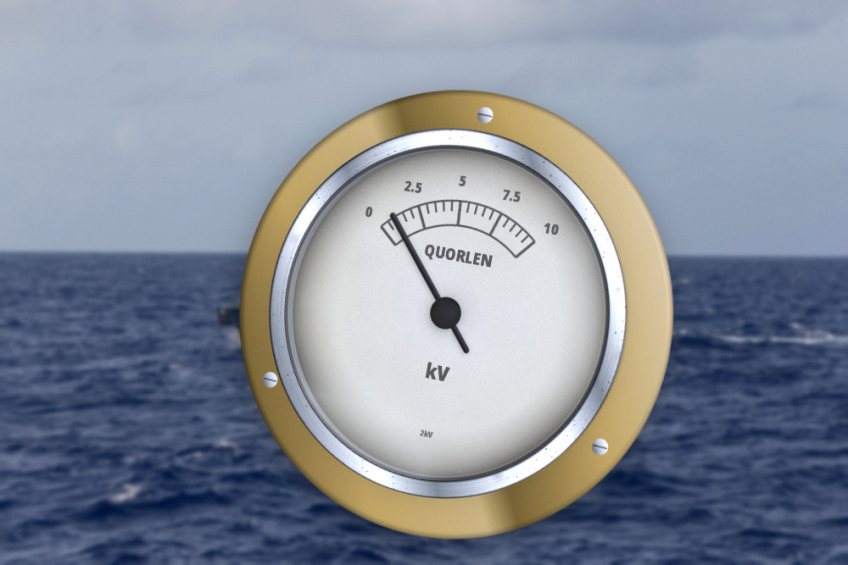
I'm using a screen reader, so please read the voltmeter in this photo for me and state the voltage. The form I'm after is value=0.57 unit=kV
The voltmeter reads value=1 unit=kV
